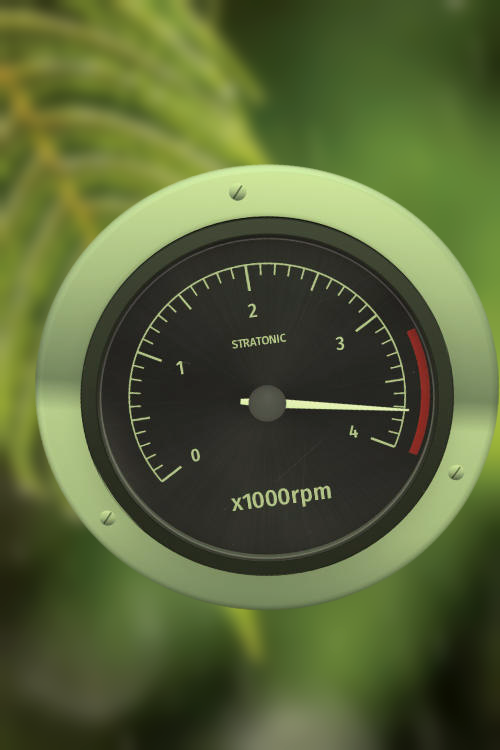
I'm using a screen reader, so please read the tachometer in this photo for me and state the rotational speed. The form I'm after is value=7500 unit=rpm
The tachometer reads value=3700 unit=rpm
